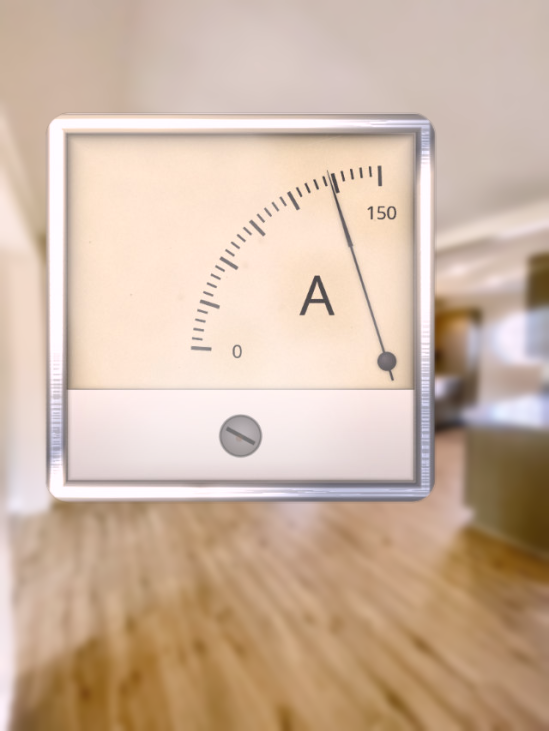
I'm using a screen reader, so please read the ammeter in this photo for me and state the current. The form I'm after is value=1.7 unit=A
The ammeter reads value=122.5 unit=A
